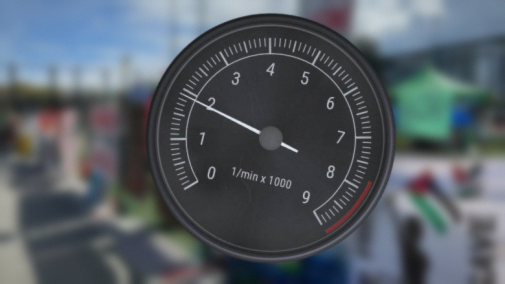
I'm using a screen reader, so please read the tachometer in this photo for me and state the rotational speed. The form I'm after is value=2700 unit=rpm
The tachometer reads value=1900 unit=rpm
